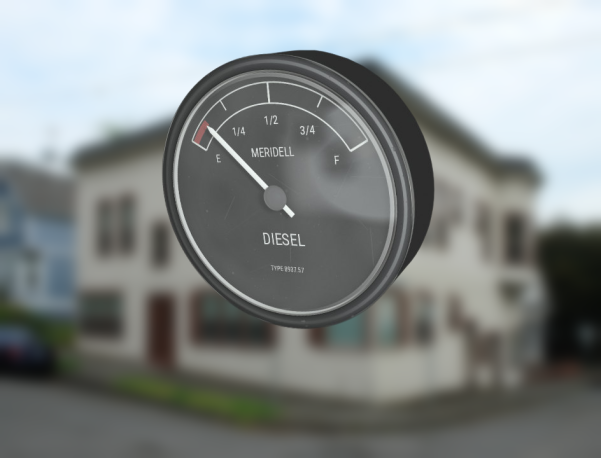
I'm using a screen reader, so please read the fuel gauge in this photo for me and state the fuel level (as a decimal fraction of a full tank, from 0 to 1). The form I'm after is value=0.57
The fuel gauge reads value=0.125
